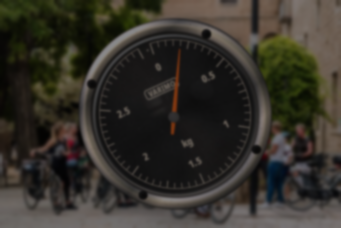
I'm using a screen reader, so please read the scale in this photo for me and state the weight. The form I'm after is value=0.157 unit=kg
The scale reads value=0.2 unit=kg
